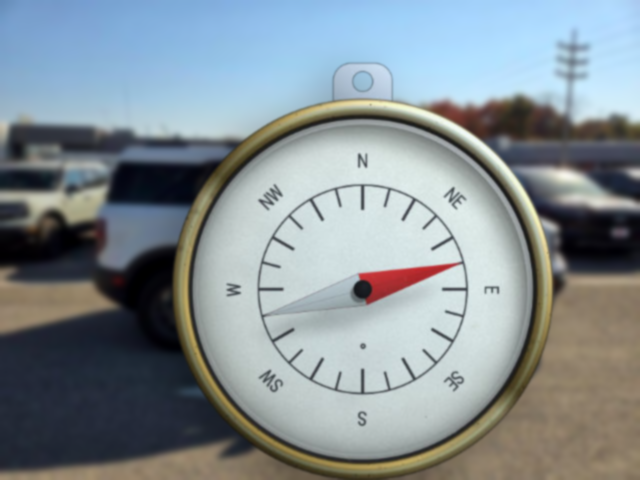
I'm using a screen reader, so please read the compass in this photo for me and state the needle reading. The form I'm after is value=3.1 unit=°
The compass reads value=75 unit=°
